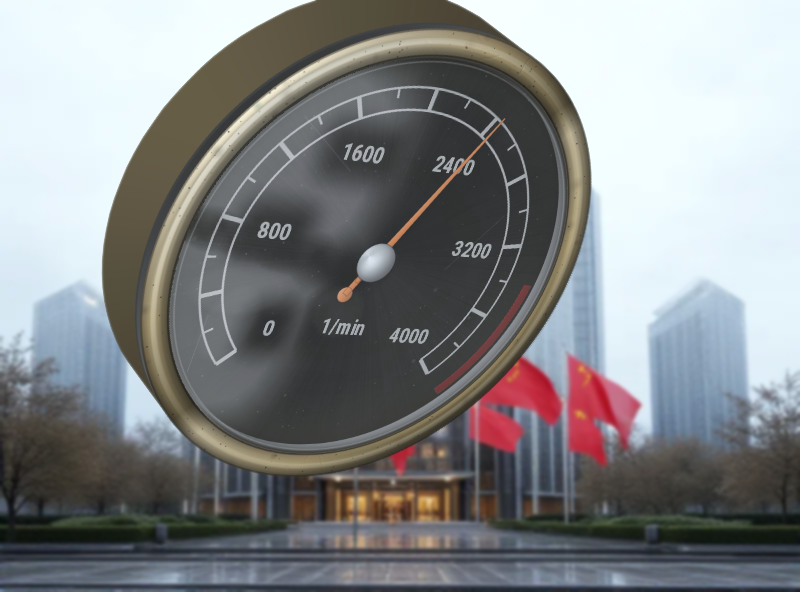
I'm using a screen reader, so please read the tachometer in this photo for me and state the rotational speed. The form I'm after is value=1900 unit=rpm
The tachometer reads value=2400 unit=rpm
